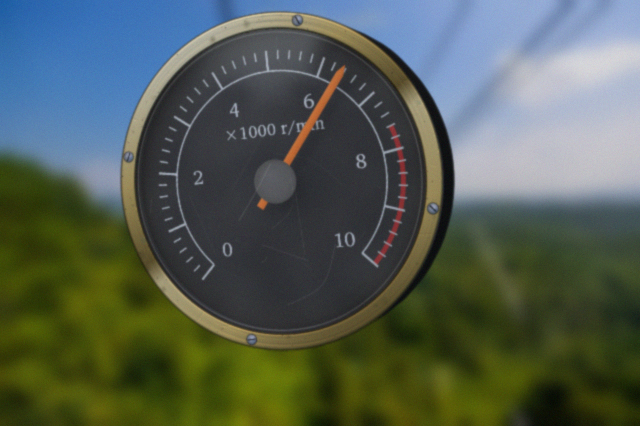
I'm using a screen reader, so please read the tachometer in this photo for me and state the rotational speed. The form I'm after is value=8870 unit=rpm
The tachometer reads value=6400 unit=rpm
